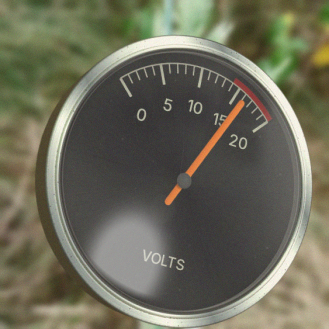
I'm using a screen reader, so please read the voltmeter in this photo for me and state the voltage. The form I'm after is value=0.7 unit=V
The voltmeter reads value=16 unit=V
